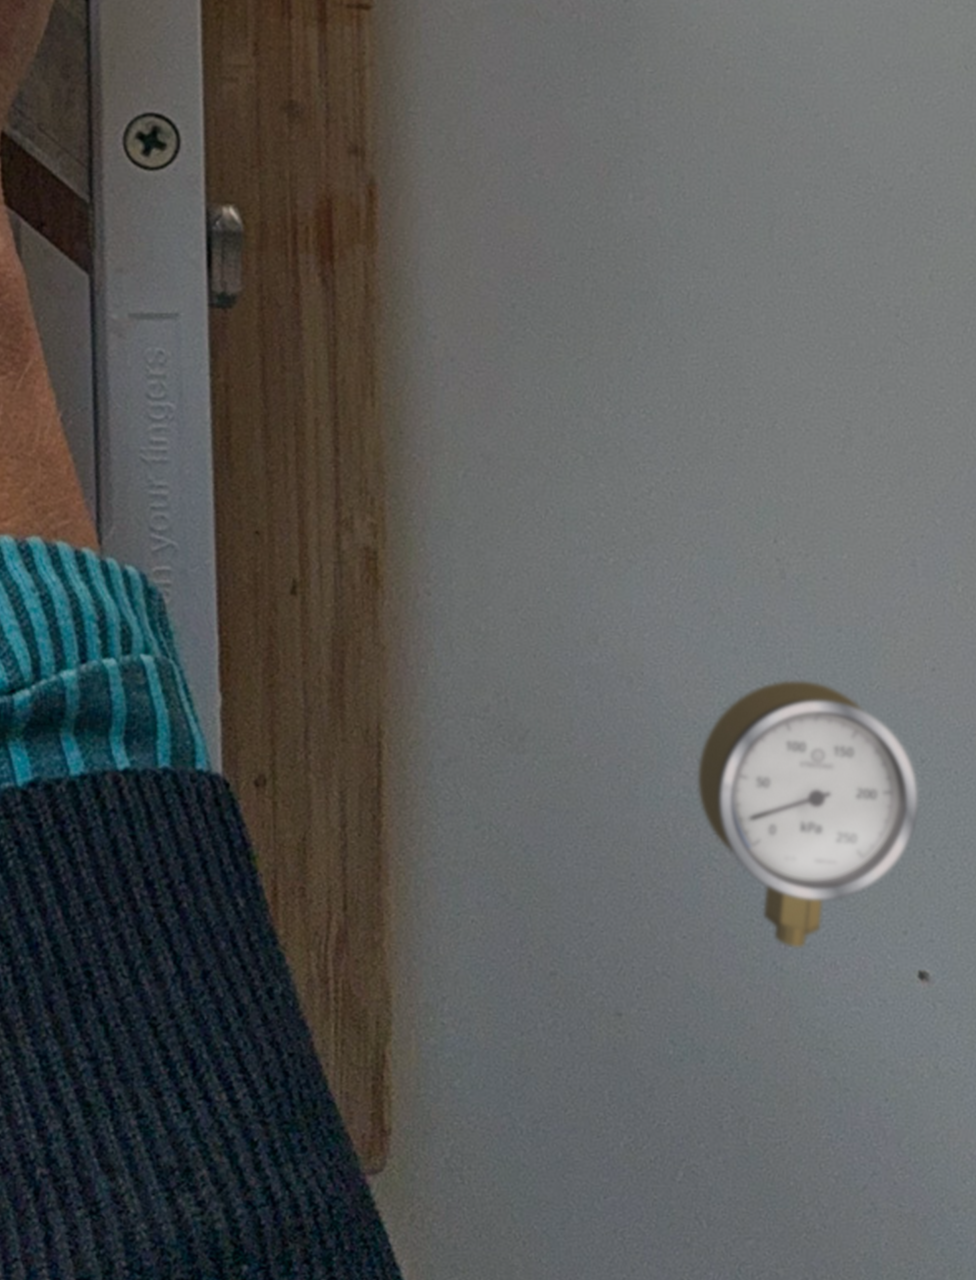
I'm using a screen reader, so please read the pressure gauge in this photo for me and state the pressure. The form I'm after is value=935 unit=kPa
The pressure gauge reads value=20 unit=kPa
